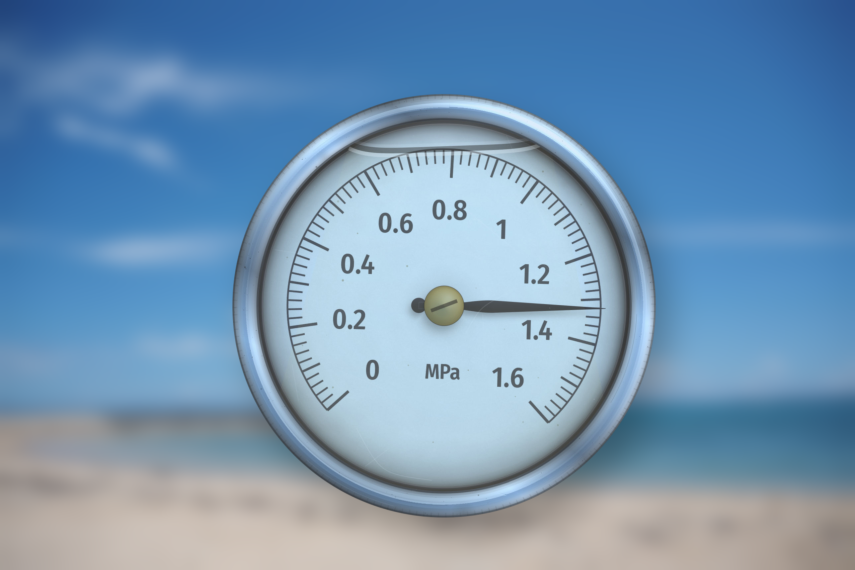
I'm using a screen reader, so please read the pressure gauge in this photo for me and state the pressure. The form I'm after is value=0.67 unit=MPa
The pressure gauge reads value=1.32 unit=MPa
